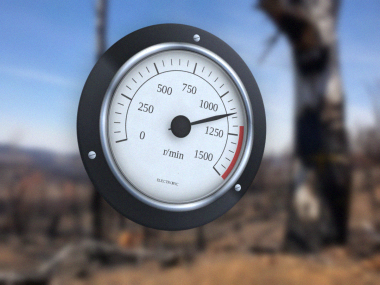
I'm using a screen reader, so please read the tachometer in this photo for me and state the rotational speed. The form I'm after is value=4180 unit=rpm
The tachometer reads value=1125 unit=rpm
